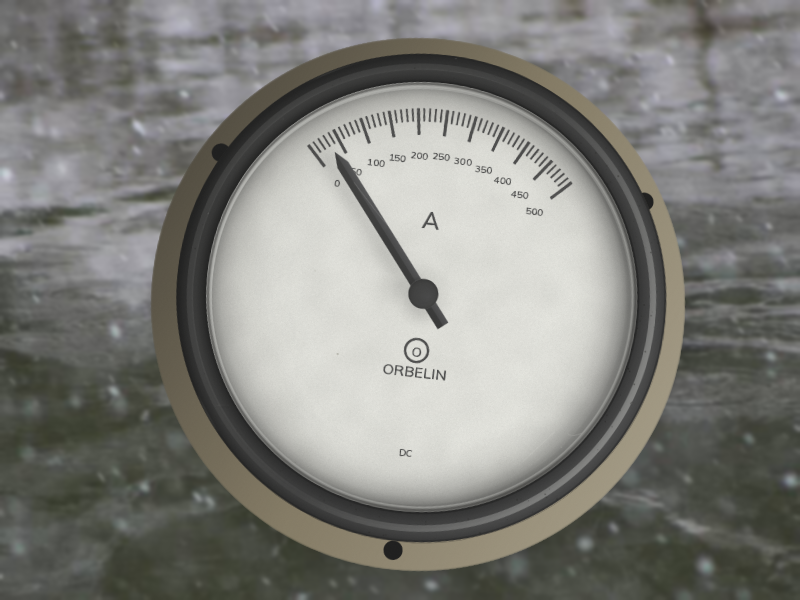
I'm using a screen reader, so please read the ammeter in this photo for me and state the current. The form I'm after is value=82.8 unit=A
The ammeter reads value=30 unit=A
